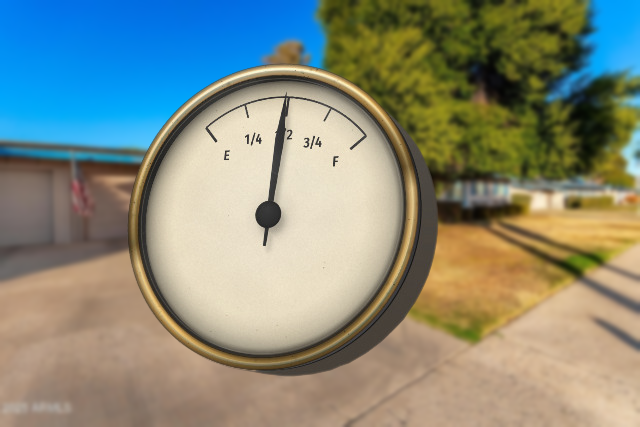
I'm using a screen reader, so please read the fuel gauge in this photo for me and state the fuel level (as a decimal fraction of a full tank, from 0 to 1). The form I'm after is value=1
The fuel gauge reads value=0.5
